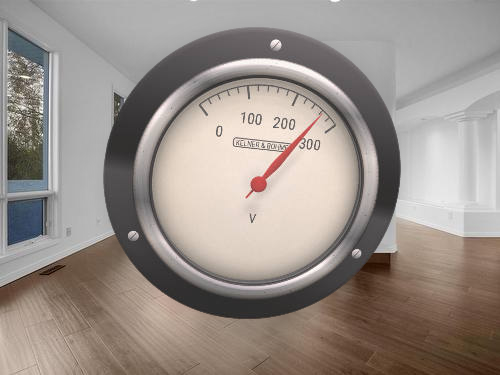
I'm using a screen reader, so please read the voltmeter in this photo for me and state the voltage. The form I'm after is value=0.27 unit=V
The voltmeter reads value=260 unit=V
